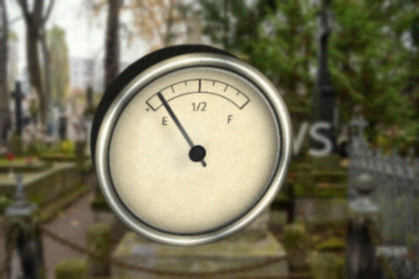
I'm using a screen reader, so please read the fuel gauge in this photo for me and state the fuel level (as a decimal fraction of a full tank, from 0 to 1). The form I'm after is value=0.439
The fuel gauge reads value=0.125
